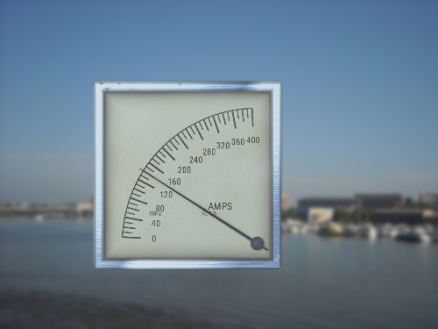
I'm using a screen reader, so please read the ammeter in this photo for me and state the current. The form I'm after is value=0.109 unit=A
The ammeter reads value=140 unit=A
